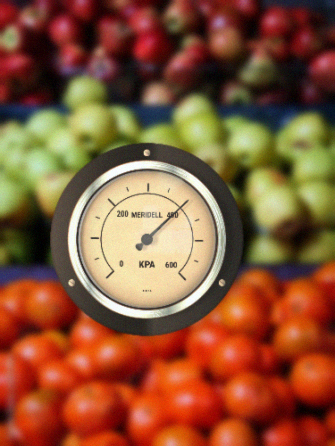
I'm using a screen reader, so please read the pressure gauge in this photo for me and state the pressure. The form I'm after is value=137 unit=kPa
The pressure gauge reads value=400 unit=kPa
